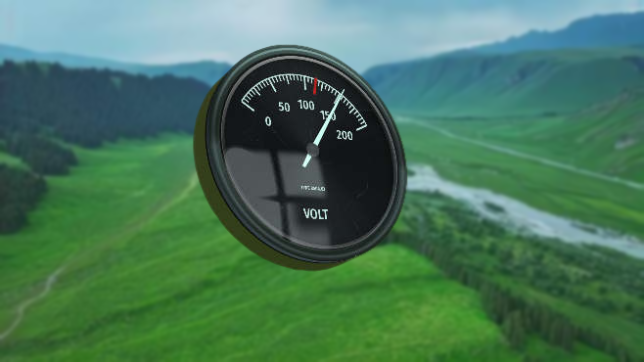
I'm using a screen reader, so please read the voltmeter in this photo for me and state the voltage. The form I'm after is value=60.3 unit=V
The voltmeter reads value=150 unit=V
